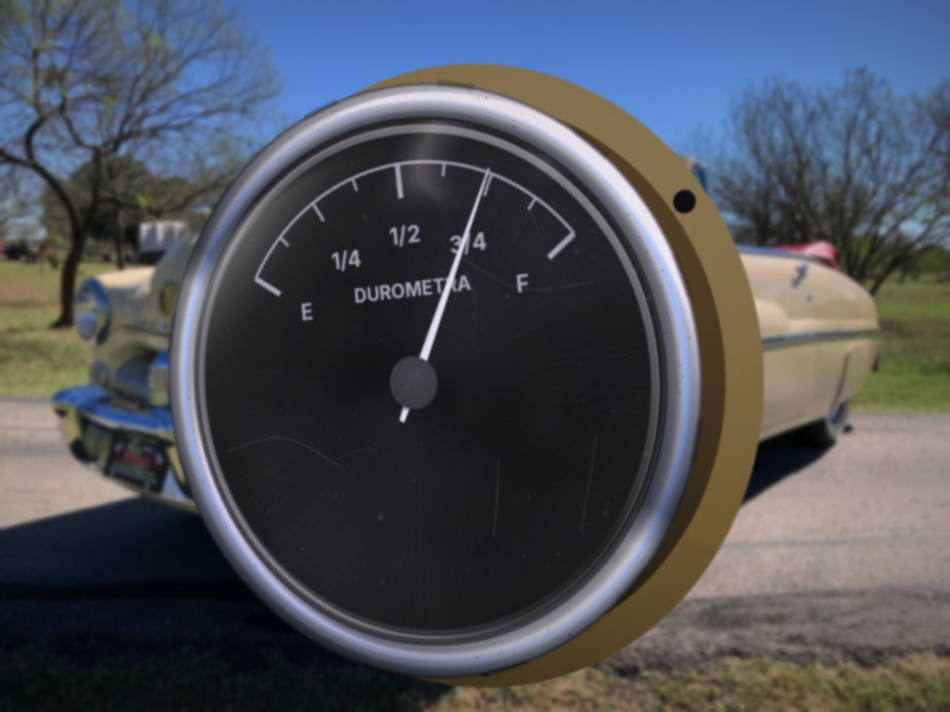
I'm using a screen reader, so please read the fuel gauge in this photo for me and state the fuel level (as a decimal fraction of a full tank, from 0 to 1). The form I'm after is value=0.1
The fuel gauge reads value=0.75
